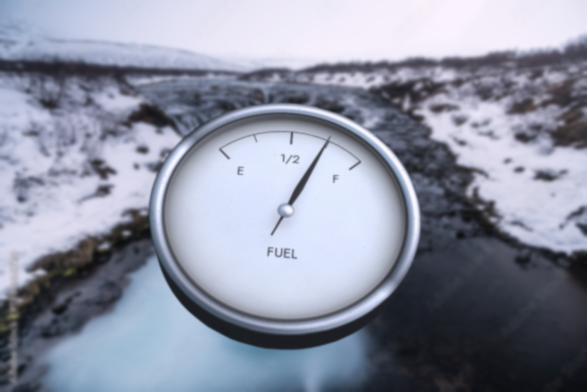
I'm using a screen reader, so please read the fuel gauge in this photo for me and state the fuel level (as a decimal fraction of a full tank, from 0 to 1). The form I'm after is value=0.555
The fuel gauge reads value=0.75
